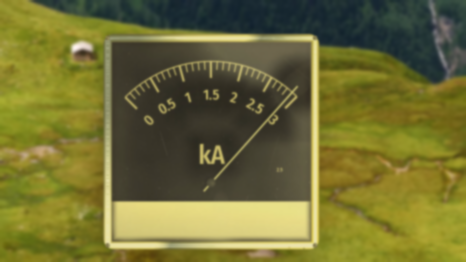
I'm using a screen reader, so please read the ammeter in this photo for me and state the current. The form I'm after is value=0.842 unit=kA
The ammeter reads value=2.9 unit=kA
